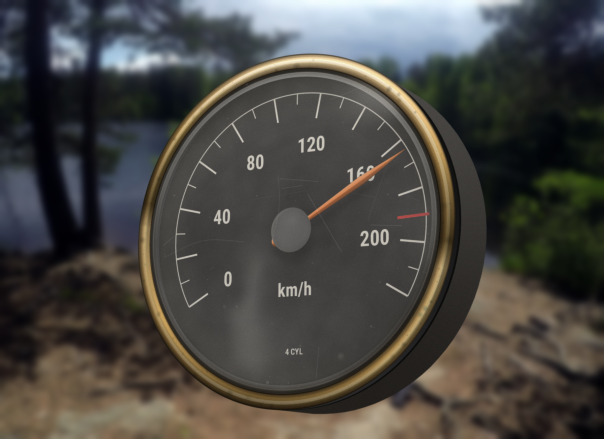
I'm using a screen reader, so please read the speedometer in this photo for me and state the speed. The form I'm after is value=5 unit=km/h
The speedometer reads value=165 unit=km/h
